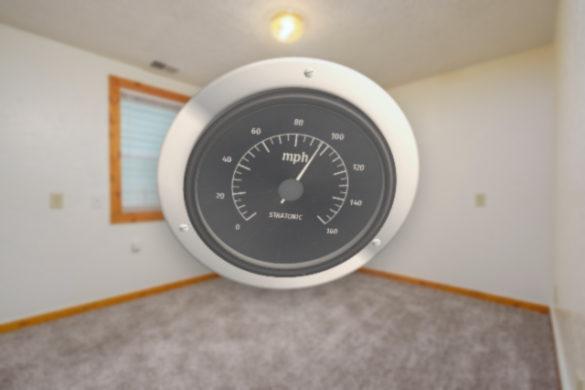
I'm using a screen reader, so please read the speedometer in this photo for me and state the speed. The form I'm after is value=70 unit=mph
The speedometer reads value=95 unit=mph
